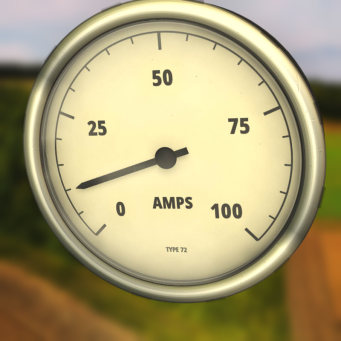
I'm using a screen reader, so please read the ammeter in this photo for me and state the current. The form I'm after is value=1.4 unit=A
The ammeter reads value=10 unit=A
